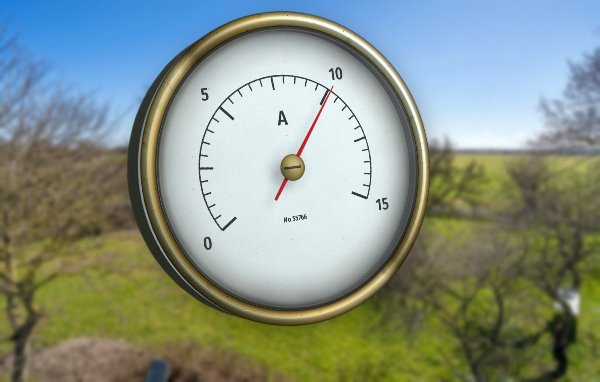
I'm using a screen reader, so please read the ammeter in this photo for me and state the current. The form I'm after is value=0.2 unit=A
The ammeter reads value=10 unit=A
